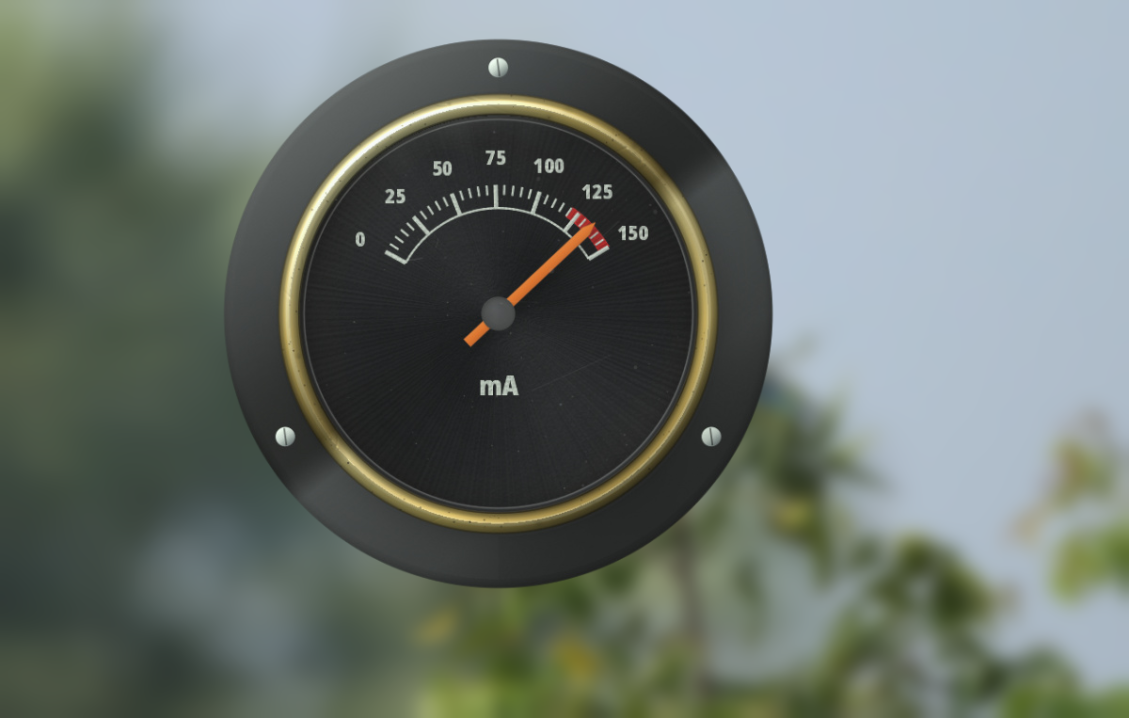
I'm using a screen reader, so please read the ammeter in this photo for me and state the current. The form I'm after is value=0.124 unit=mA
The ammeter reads value=135 unit=mA
